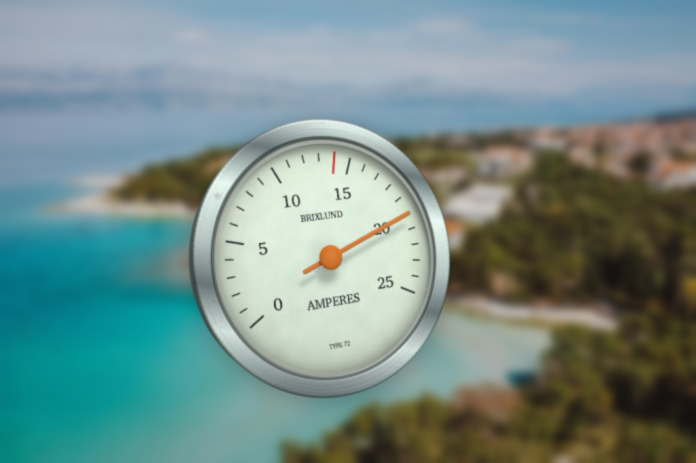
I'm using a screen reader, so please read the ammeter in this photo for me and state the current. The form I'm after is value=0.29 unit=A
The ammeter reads value=20 unit=A
